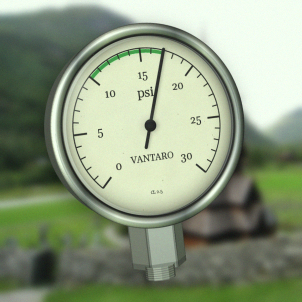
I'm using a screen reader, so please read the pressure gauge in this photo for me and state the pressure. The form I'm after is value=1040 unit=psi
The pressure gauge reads value=17 unit=psi
